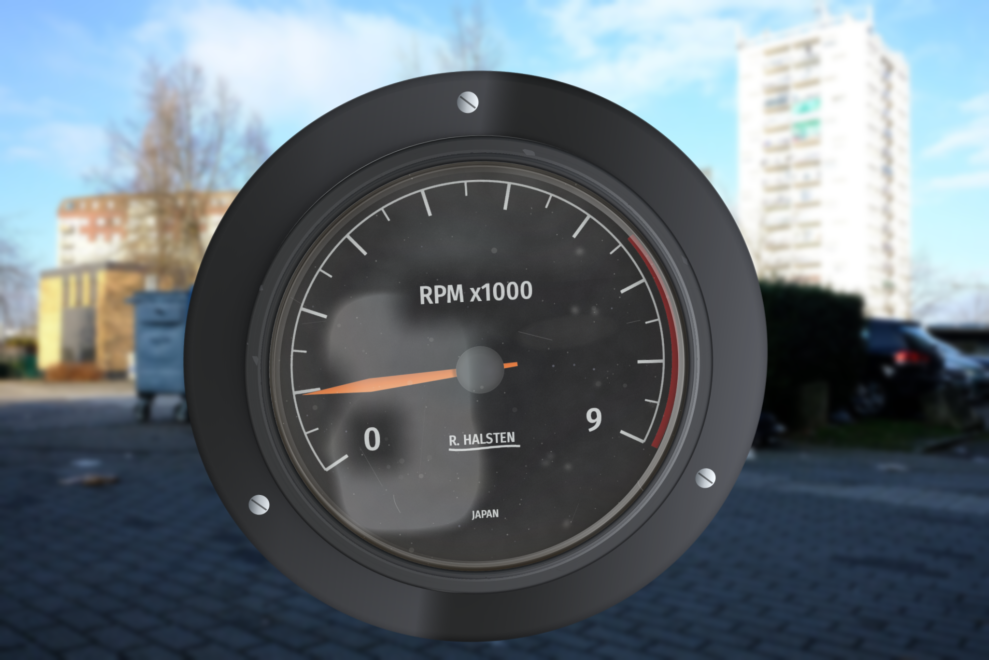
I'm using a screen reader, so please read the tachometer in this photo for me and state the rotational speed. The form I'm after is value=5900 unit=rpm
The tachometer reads value=1000 unit=rpm
